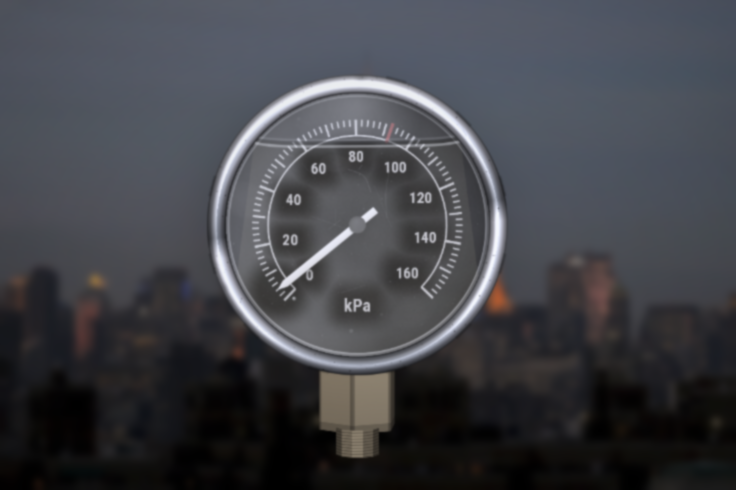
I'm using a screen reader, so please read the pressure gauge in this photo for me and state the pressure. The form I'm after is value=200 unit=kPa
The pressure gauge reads value=4 unit=kPa
